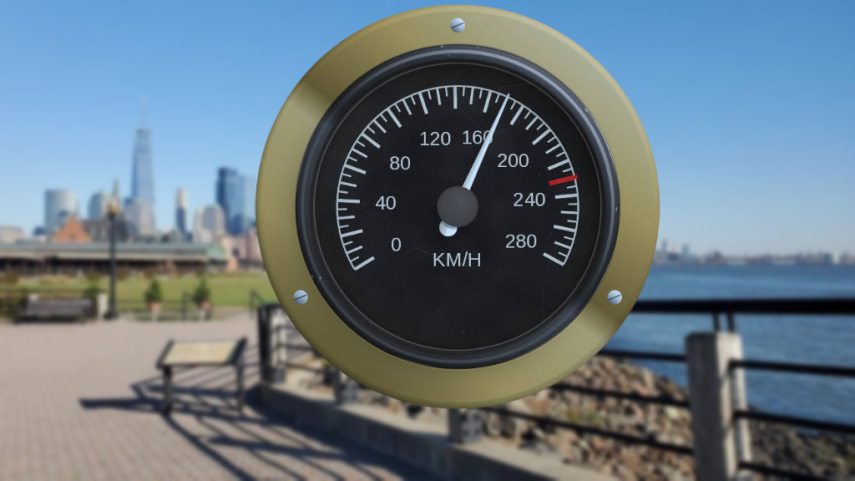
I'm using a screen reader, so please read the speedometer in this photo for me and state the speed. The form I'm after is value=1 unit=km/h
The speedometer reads value=170 unit=km/h
